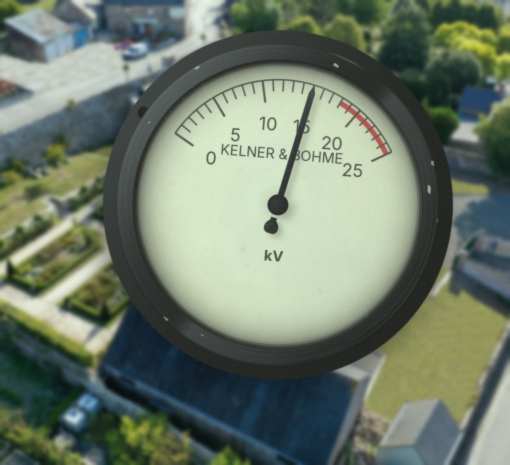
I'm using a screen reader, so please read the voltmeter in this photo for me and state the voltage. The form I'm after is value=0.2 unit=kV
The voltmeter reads value=15 unit=kV
